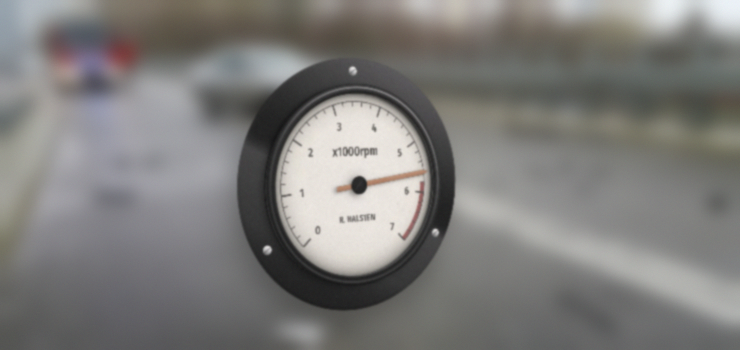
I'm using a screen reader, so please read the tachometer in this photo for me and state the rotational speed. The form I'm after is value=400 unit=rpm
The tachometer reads value=5600 unit=rpm
